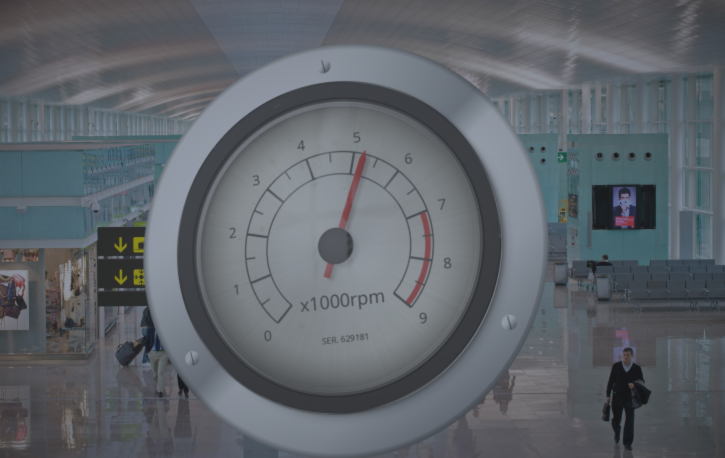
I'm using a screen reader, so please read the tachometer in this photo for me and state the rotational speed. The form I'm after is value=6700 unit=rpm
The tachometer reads value=5250 unit=rpm
